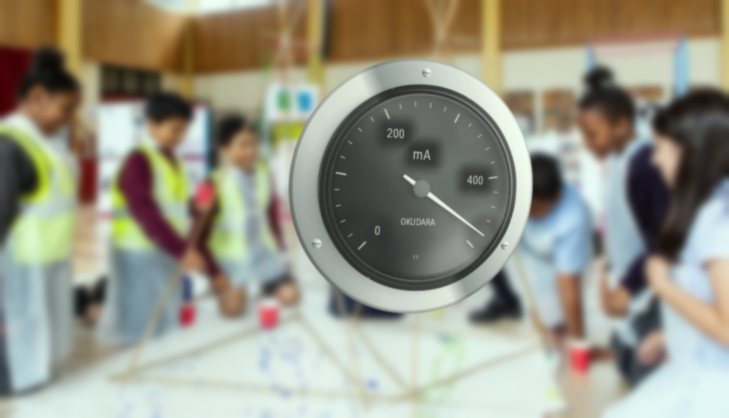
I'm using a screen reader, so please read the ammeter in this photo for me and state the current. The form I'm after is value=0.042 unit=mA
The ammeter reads value=480 unit=mA
